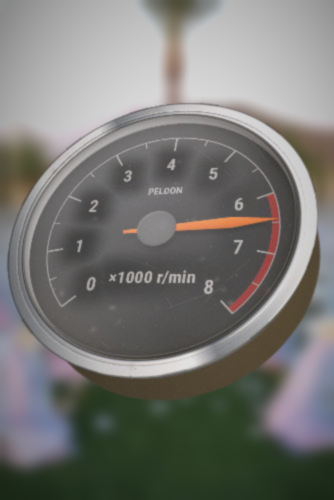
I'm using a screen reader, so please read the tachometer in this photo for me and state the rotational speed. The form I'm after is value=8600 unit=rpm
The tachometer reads value=6500 unit=rpm
